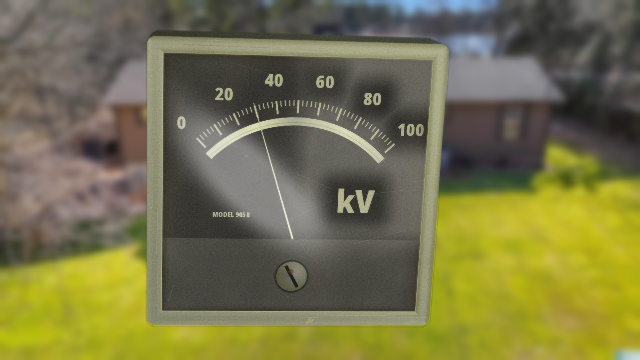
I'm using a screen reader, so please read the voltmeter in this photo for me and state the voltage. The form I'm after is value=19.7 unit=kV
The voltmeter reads value=30 unit=kV
